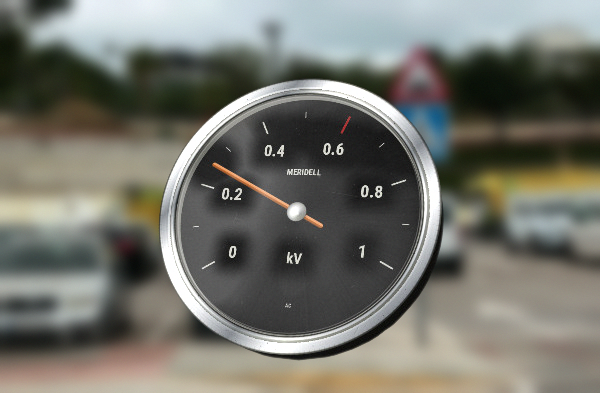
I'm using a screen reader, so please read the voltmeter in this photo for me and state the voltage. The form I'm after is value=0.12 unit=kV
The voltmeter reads value=0.25 unit=kV
